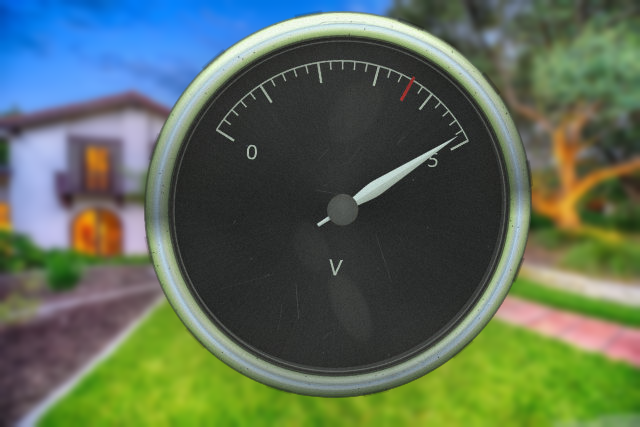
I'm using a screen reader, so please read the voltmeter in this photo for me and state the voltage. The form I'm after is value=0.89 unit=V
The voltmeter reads value=4.8 unit=V
